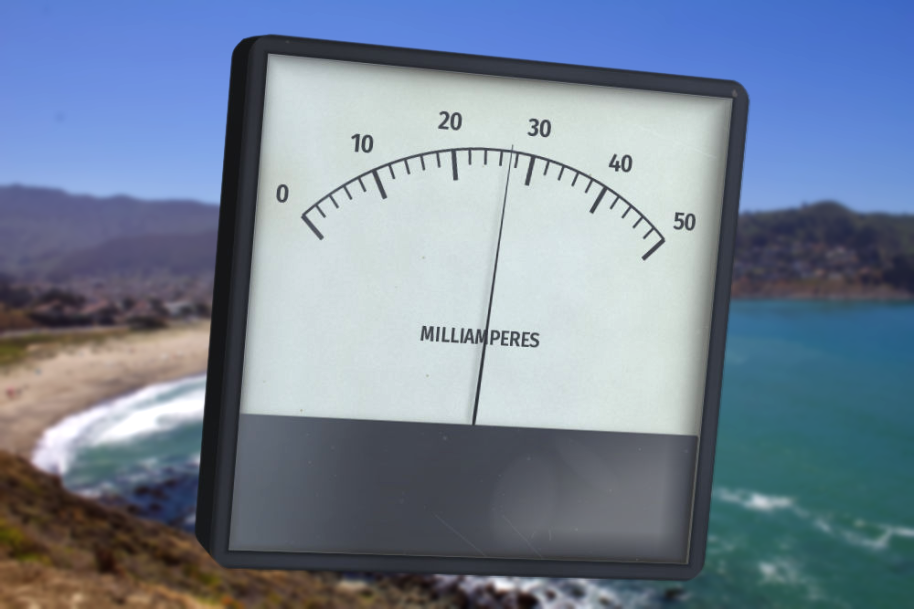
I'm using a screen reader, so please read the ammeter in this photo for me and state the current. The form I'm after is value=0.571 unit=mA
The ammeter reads value=27 unit=mA
